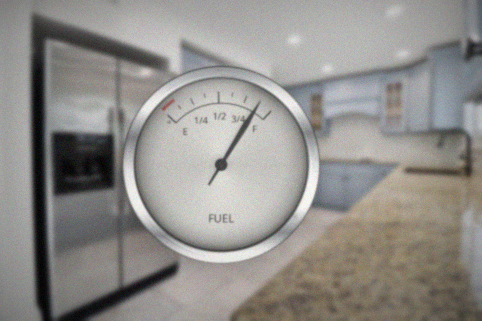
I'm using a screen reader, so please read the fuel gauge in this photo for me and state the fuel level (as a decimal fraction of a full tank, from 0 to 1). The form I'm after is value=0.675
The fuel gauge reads value=0.875
